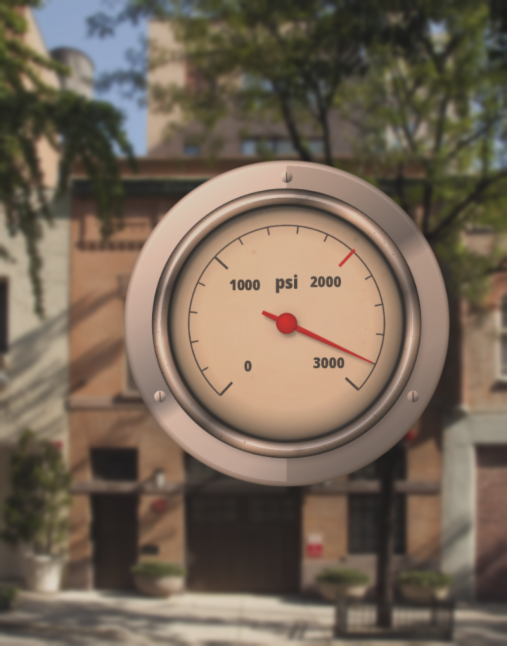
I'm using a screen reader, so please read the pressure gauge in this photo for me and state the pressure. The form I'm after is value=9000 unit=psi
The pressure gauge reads value=2800 unit=psi
